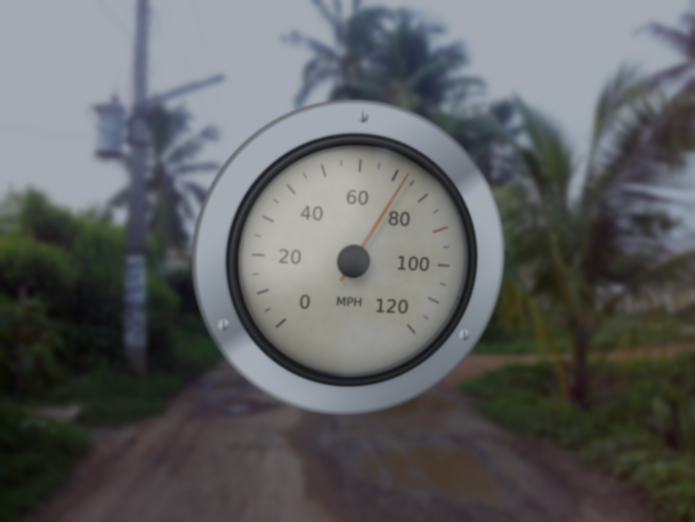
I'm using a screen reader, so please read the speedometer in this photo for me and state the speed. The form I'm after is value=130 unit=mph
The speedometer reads value=72.5 unit=mph
